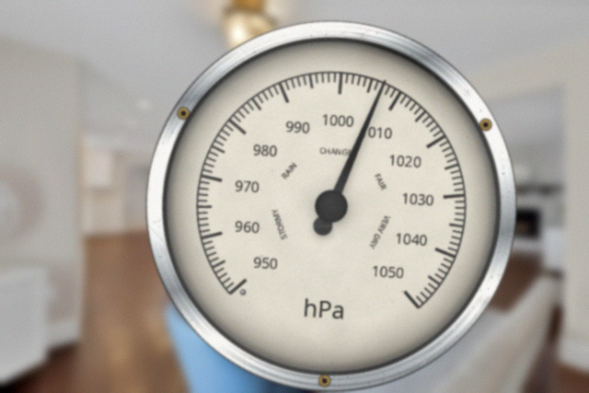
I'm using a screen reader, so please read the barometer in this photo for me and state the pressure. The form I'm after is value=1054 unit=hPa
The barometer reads value=1007 unit=hPa
